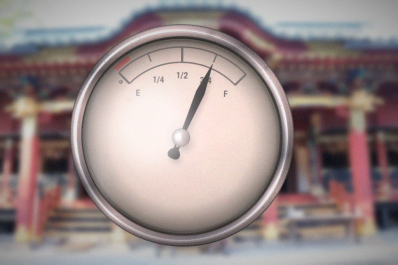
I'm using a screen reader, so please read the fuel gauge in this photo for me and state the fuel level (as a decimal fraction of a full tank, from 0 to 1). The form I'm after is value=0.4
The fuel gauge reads value=0.75
